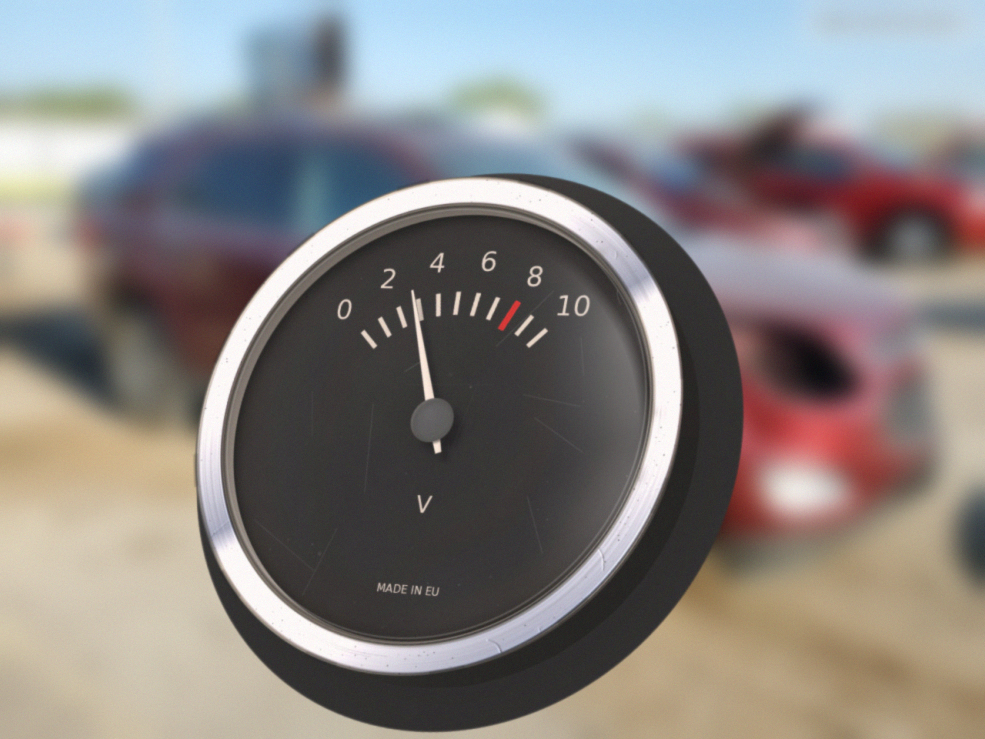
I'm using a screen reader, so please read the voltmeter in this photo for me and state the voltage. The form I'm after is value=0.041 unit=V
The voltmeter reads value=3 unit=V
